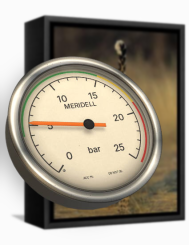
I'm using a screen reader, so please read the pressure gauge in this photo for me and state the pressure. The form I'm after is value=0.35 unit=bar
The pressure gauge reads value=5 unit=bar
